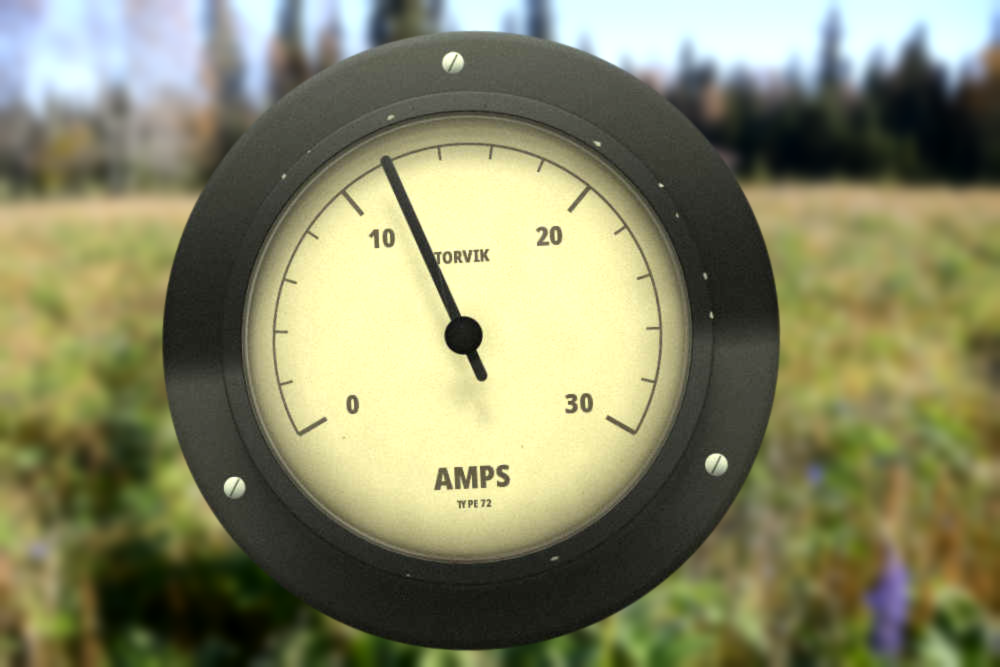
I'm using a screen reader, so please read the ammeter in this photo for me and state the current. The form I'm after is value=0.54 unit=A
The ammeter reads value=12 unit=A
